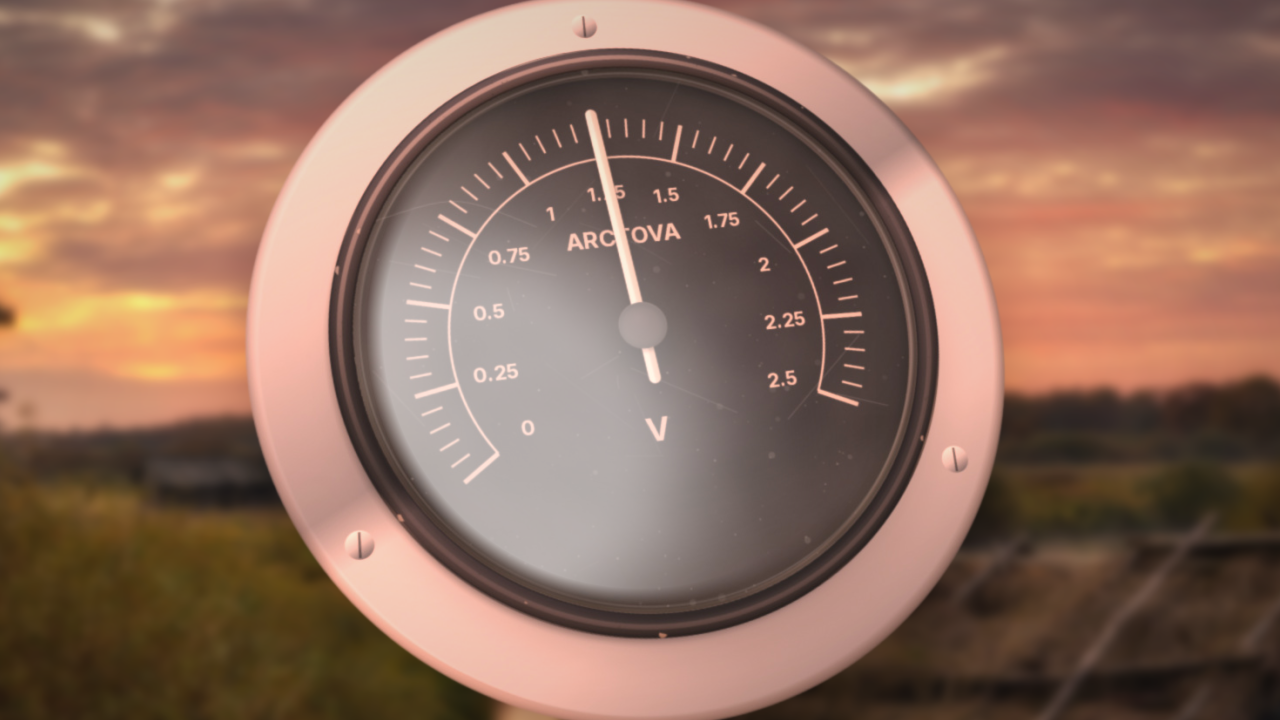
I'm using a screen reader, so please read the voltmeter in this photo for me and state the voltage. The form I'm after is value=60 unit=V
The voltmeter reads value=1.25 unit=V
